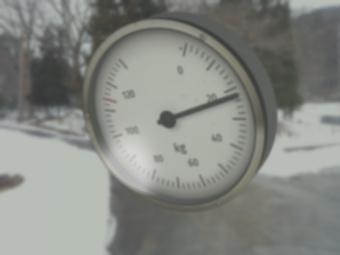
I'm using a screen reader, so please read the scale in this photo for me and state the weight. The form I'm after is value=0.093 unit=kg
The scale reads value=22 unit=kg
